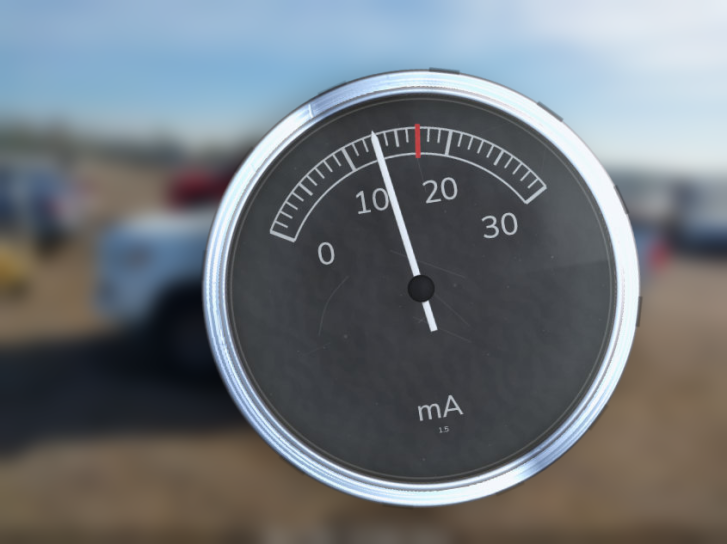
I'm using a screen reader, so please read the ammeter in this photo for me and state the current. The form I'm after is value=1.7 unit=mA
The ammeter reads value=13 unit=mA
